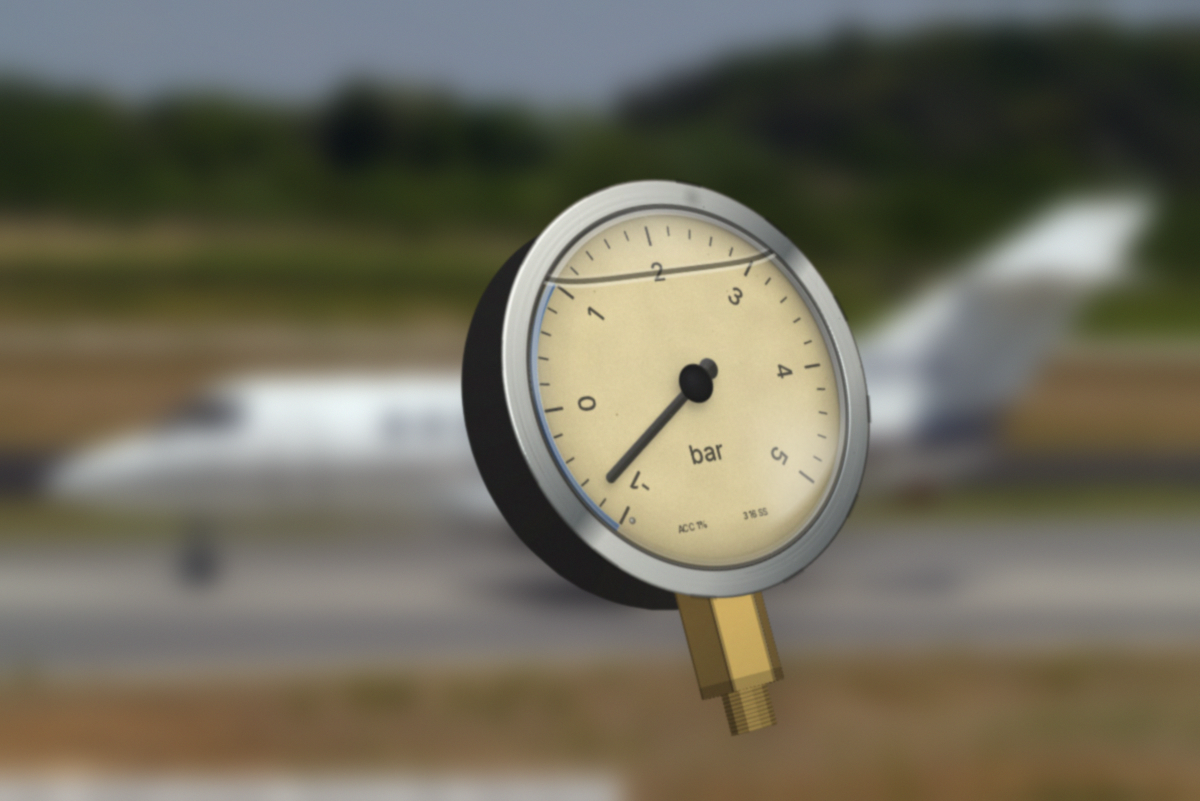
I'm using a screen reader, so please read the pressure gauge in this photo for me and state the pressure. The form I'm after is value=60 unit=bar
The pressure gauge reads value=-0.7 unit=bar
